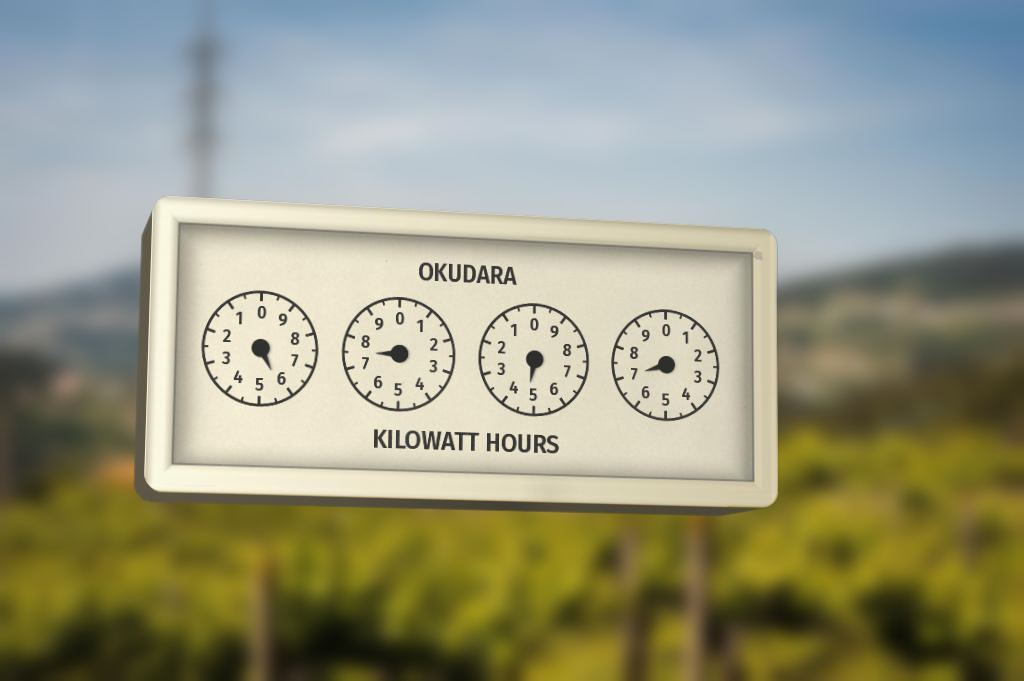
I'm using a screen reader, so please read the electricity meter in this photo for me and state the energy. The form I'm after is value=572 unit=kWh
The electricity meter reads value=5747 unit=kWh
